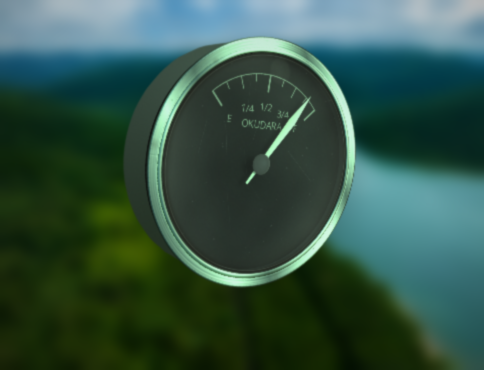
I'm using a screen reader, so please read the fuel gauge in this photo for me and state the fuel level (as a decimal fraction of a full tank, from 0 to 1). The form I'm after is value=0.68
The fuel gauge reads value=0.875
